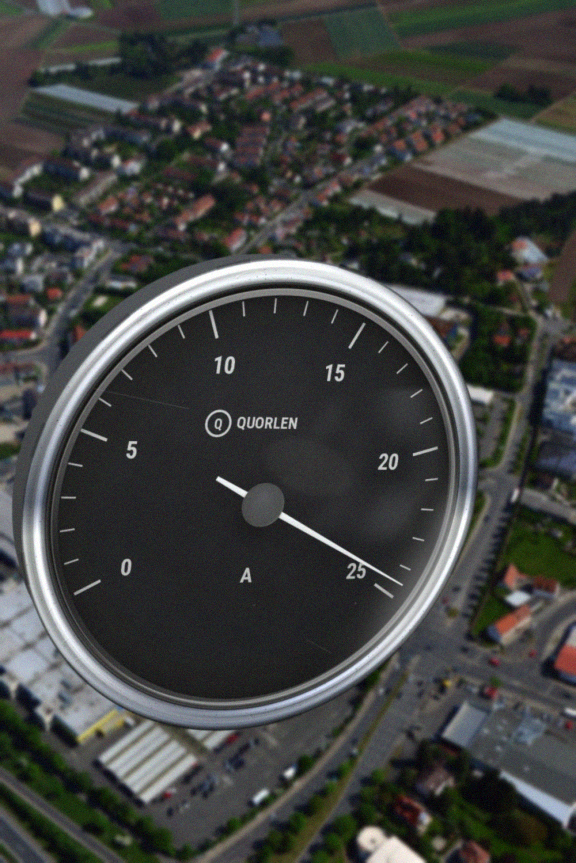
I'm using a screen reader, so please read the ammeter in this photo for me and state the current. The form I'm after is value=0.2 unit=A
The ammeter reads value=24.5 unit=A
